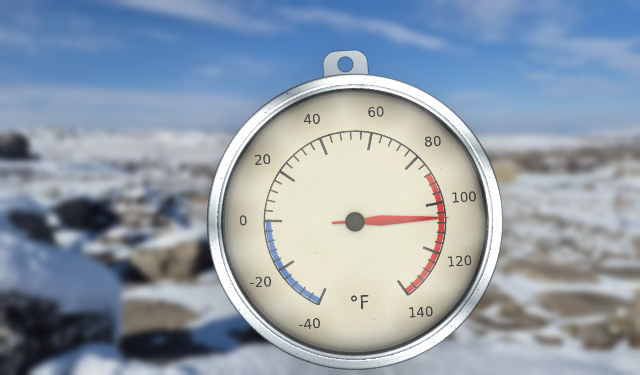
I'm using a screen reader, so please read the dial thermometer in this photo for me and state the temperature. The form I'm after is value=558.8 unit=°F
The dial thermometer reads value=106 unit=°F
